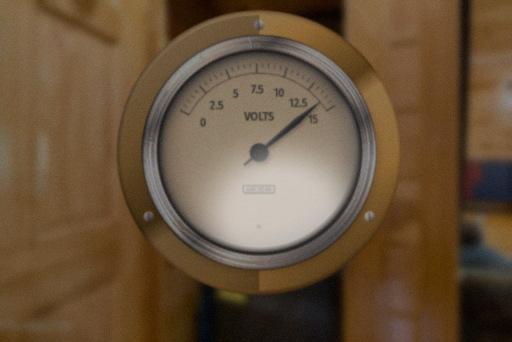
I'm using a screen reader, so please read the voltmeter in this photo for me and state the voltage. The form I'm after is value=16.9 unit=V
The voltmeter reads value=14 unit=V
